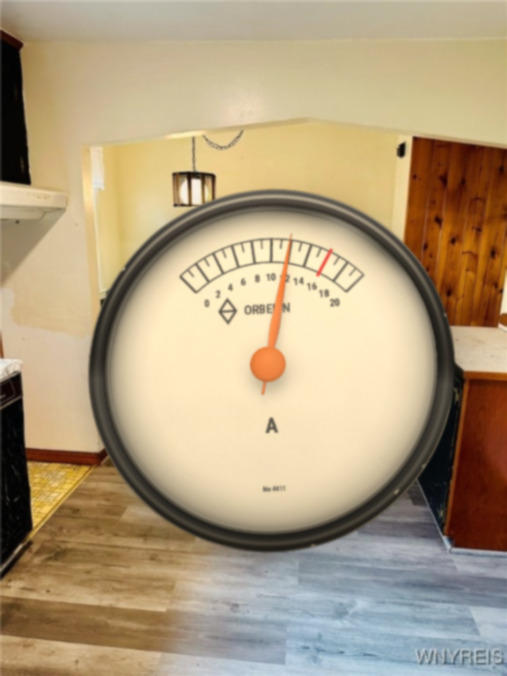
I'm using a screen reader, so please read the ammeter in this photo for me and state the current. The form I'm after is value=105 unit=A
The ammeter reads value=12 unit=A
